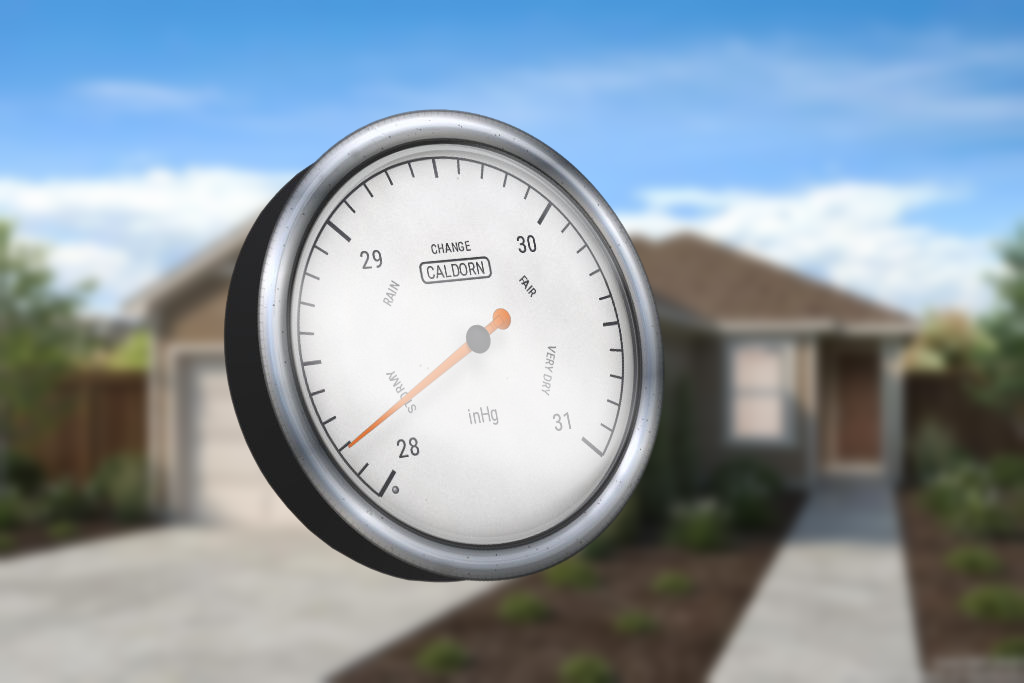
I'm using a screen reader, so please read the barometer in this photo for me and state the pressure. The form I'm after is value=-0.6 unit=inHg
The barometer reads value=28.2 unit=inHg
